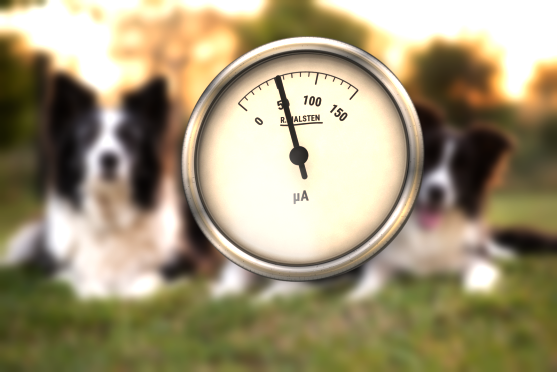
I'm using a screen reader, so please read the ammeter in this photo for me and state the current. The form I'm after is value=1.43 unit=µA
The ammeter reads value=55 unit=µA
